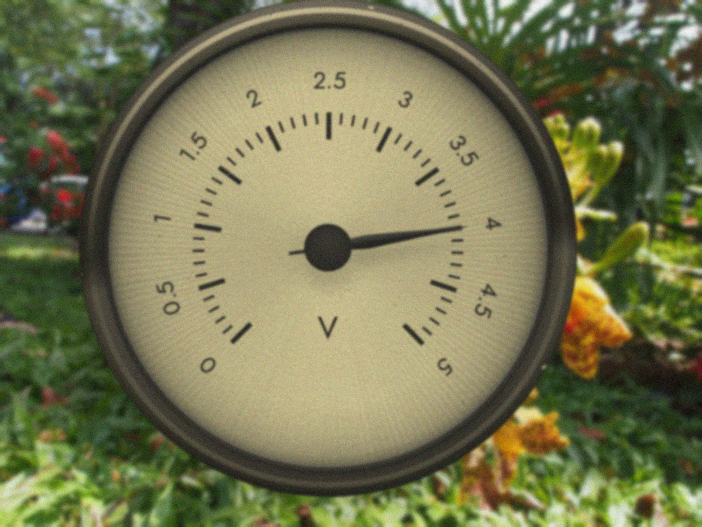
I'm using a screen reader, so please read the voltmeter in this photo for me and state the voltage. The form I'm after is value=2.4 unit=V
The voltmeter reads value=4 unit=V
